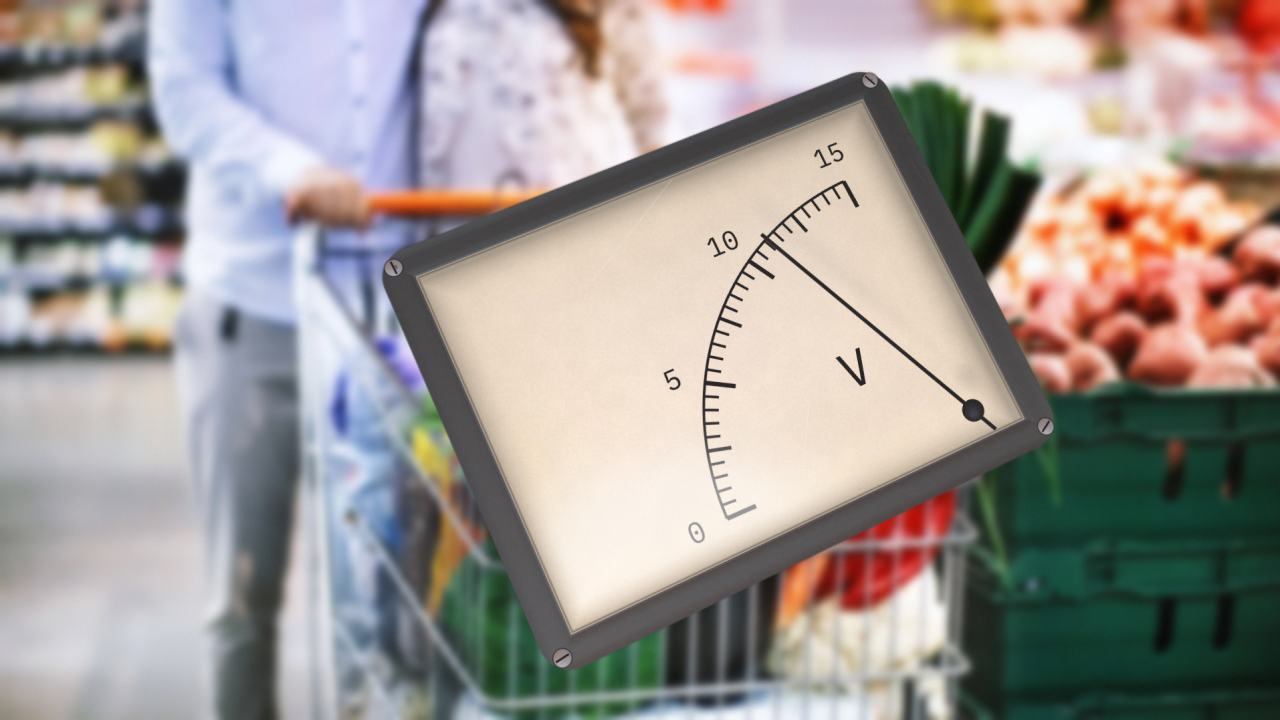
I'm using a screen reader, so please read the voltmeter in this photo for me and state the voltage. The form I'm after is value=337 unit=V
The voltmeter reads value=11 unit=V
